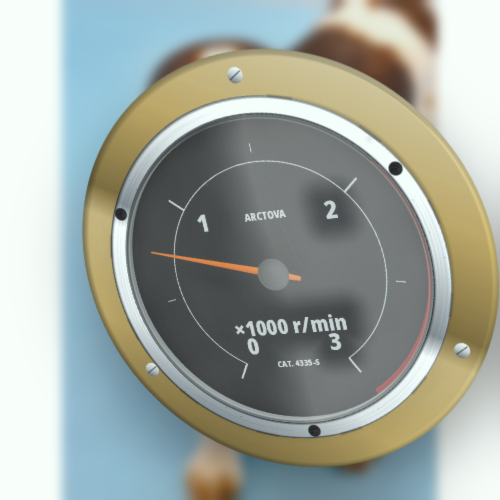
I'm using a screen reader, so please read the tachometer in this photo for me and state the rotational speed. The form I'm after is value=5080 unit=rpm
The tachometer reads value=750 unit=rpm
